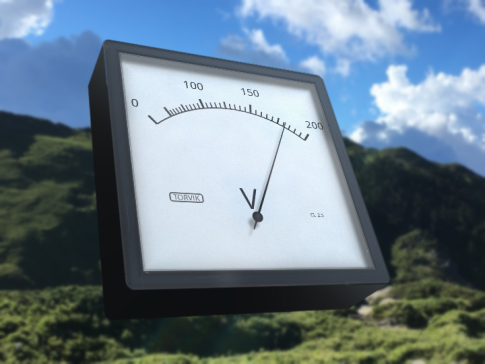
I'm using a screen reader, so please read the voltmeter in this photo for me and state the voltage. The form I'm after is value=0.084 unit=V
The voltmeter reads value=180 unit=V
